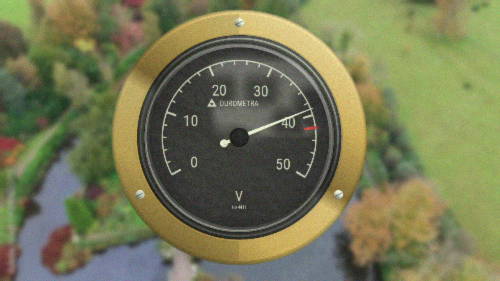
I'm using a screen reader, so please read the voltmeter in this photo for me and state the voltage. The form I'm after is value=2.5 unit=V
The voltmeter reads value=39 unit=V
